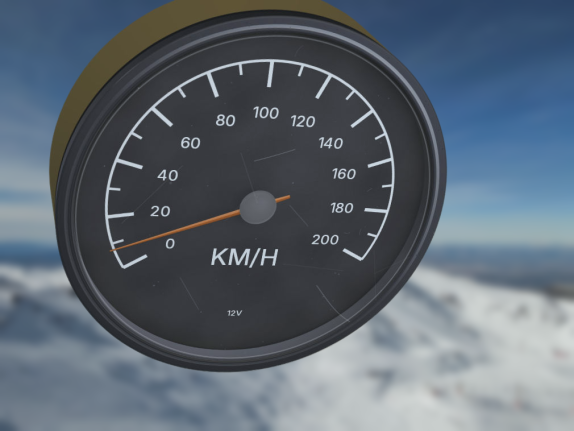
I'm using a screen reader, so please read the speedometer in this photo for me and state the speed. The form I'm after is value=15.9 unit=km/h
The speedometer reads value=10 unit=km/h
